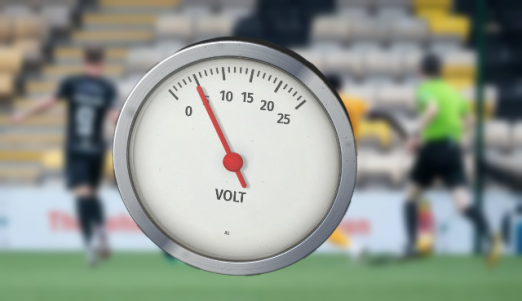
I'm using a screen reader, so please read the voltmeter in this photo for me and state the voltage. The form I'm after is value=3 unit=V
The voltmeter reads value=5 unit=V
